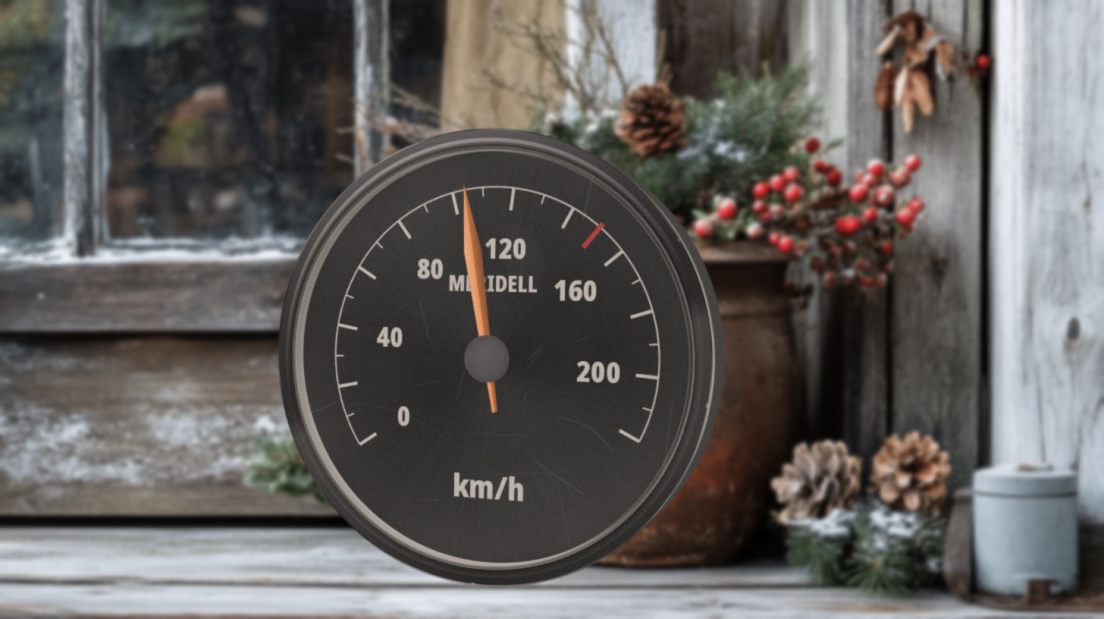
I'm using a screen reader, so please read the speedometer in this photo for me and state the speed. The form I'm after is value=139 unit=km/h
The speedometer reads value=105 unit=km/h
